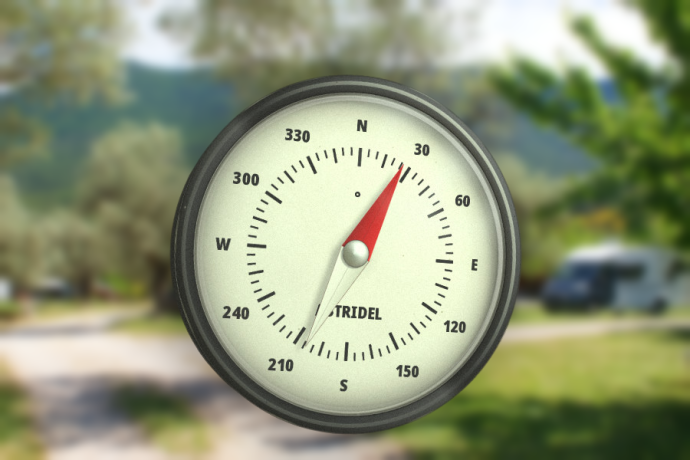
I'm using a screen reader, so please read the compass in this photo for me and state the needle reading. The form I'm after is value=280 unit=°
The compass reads value=25 unit=°
